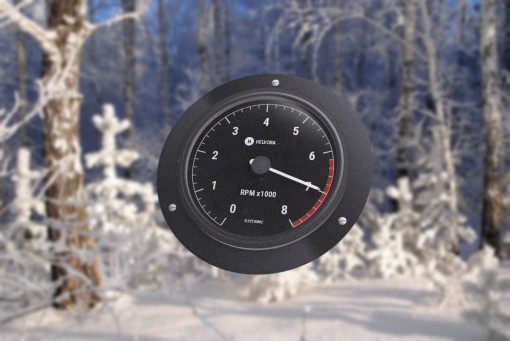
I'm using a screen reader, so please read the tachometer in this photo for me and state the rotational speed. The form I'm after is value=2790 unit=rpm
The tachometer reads value=7000 unit=rpm
